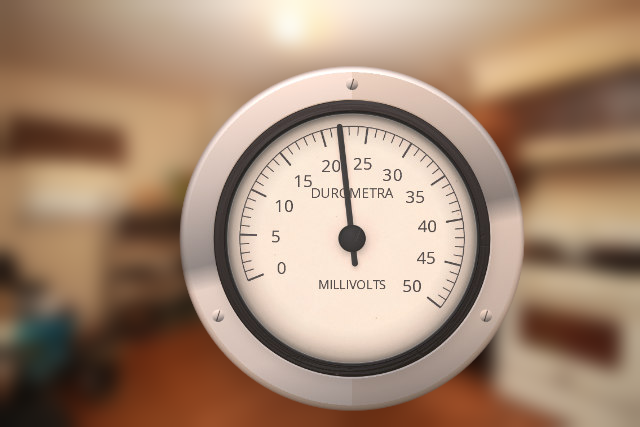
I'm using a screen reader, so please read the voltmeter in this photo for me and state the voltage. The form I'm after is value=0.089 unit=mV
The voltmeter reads value=22 unit=mV
